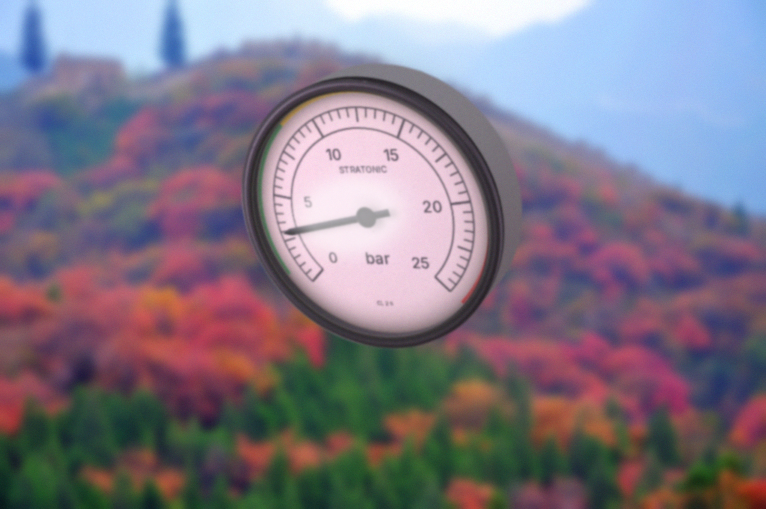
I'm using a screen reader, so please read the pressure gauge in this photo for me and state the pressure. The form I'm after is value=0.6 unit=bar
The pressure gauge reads value=3 unit=bar
